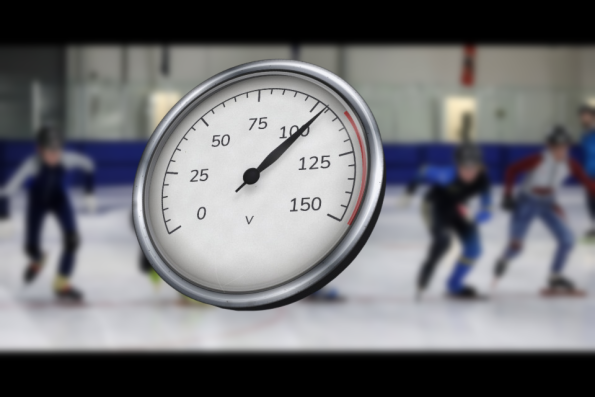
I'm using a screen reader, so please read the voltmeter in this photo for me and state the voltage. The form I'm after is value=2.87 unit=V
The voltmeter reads value=105 unit=V
